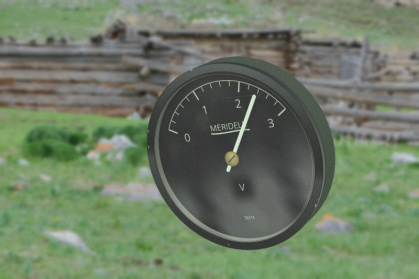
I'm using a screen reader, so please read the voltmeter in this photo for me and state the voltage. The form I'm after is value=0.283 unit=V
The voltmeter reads value=2.4 unit=V
